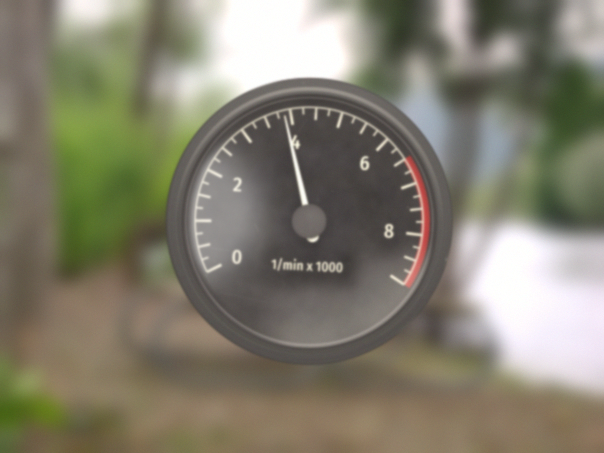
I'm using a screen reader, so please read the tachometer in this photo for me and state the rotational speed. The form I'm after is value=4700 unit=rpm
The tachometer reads value=3875 unit=rpm
